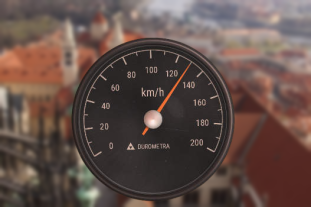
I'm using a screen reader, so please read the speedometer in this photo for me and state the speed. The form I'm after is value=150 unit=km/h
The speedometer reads value=130 unit=km/h
